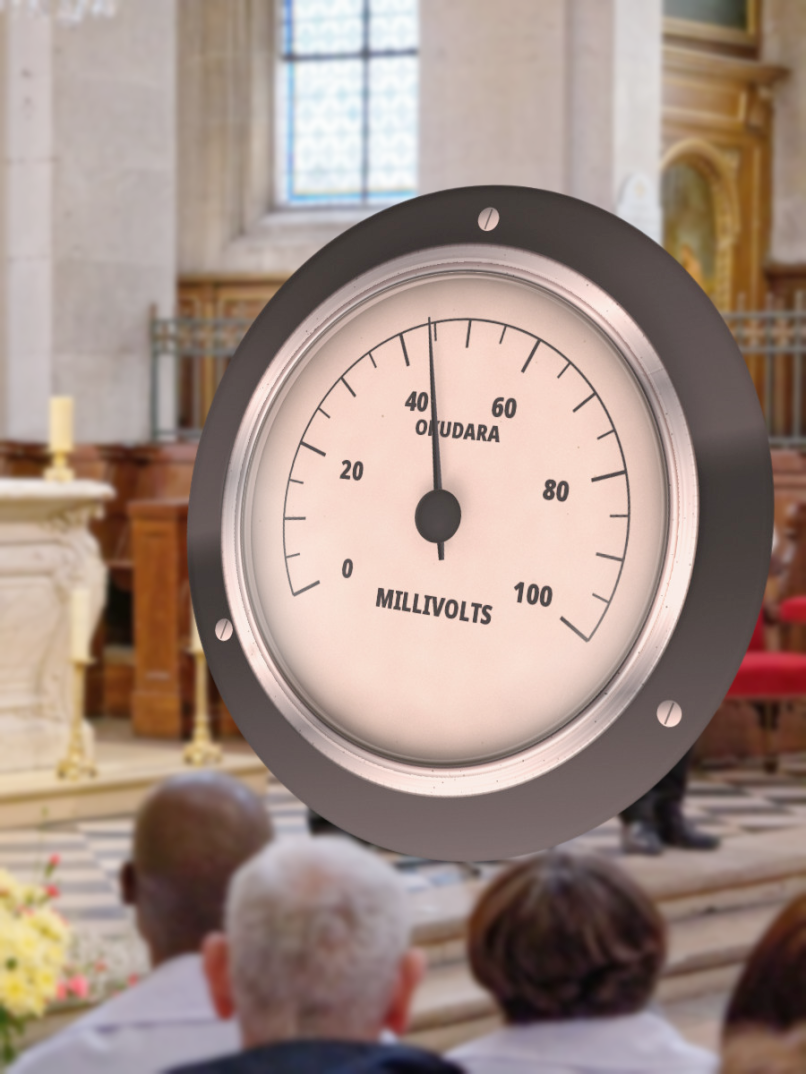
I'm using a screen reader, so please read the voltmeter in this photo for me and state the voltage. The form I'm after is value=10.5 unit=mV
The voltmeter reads value=45 unit=mV
